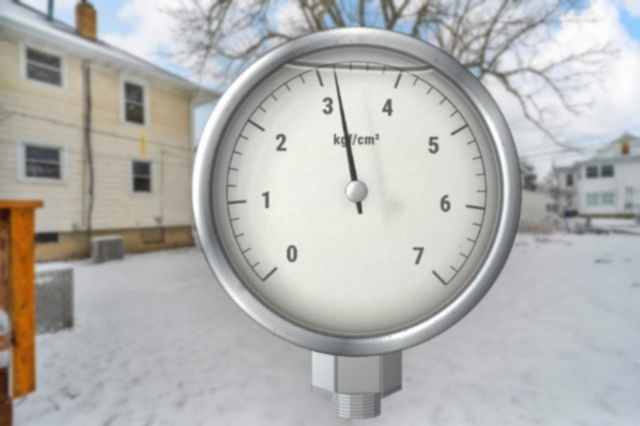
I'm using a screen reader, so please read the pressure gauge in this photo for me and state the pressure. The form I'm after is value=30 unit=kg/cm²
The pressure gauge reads value=3.2 unit=kg/cm²
